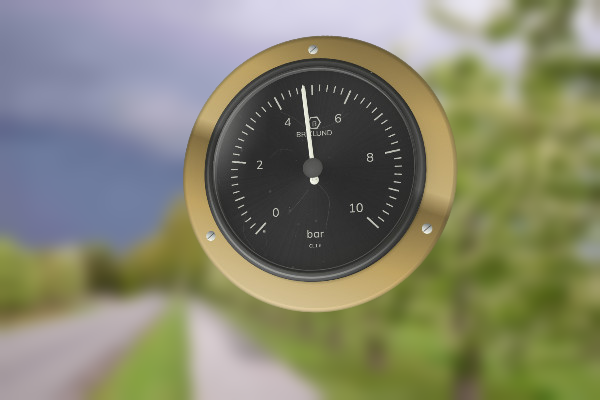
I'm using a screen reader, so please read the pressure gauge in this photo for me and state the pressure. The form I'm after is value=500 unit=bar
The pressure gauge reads value=4.8 unit=bar
